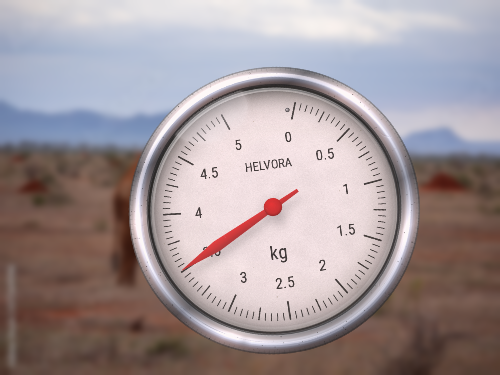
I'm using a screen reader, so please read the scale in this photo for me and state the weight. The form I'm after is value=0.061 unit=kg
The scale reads value=3.5 unit=kg
